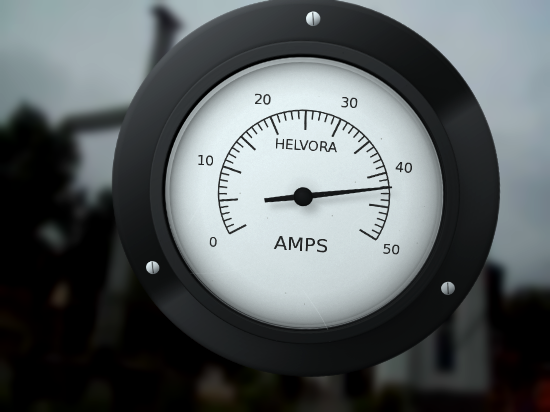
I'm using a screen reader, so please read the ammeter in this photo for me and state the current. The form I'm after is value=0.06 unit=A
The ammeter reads value=42 unit=A
